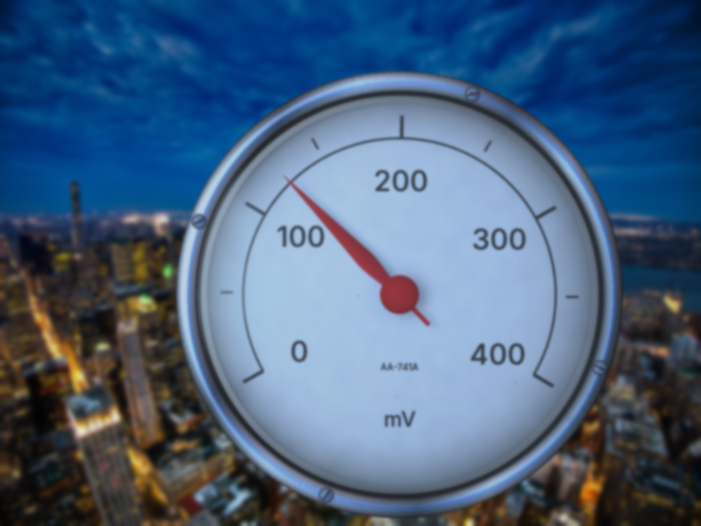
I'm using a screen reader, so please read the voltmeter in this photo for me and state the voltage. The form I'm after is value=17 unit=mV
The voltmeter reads value=125 unit=mV
